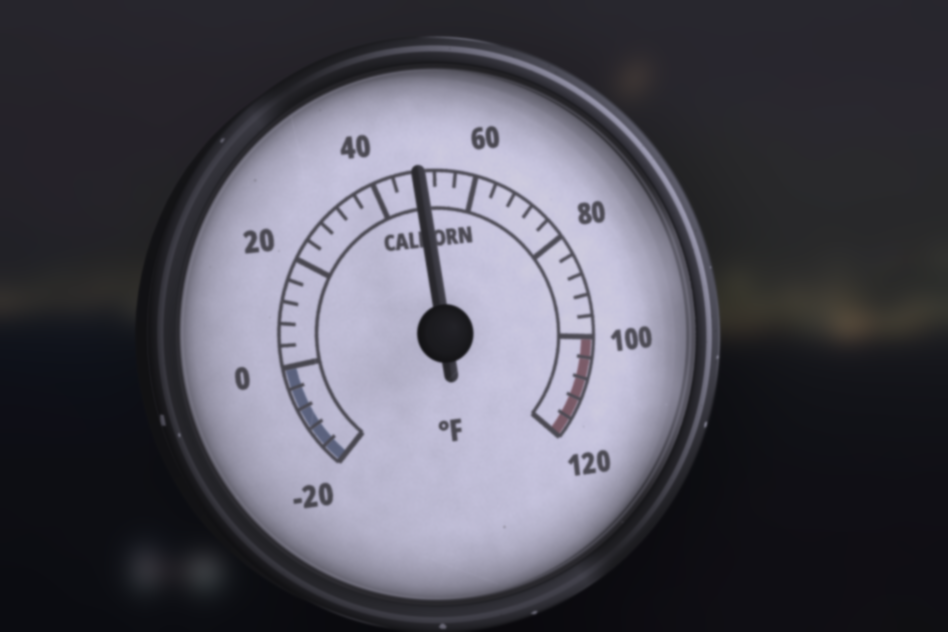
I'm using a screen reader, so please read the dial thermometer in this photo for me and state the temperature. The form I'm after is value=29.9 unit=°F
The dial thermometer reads value=48 unit=°F
